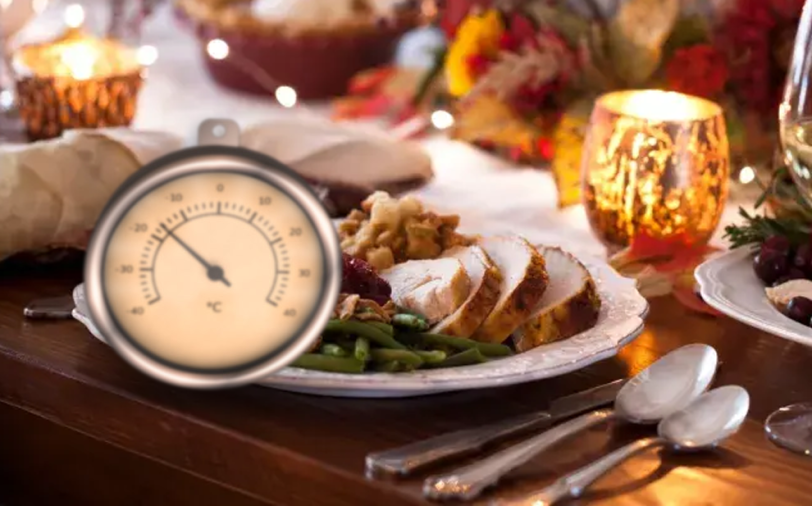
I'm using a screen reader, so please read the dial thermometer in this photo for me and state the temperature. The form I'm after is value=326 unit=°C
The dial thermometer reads value=-16 unit=°C
